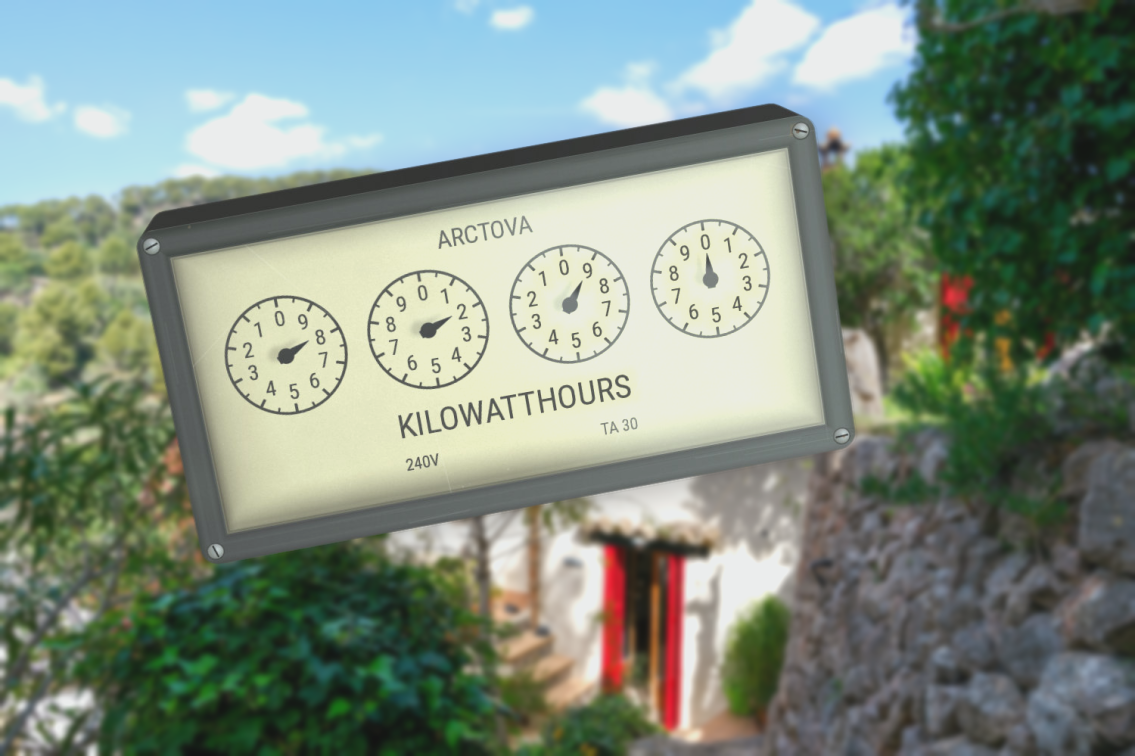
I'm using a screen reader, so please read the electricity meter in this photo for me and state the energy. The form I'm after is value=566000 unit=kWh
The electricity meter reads value=8190 unit=kWh
